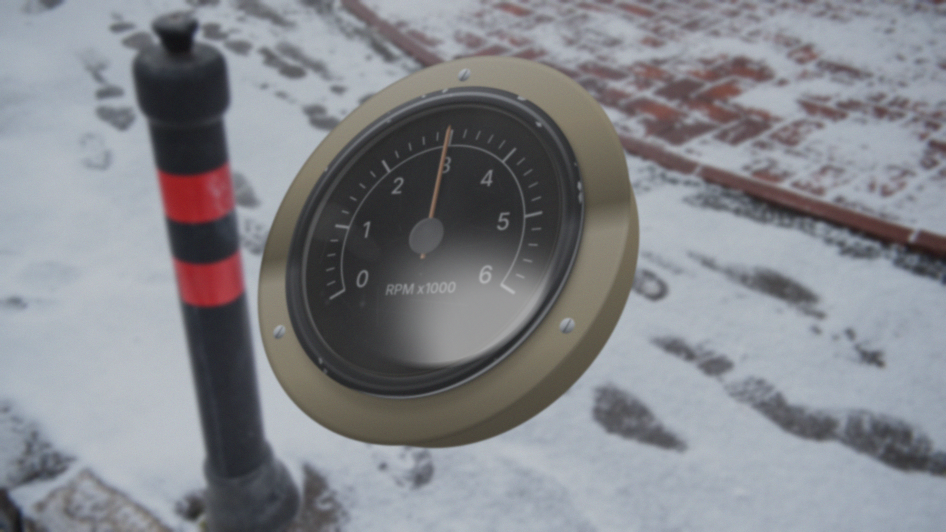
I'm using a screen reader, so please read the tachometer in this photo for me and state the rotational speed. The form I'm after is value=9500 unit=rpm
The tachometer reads value=3000 unit=rpm
